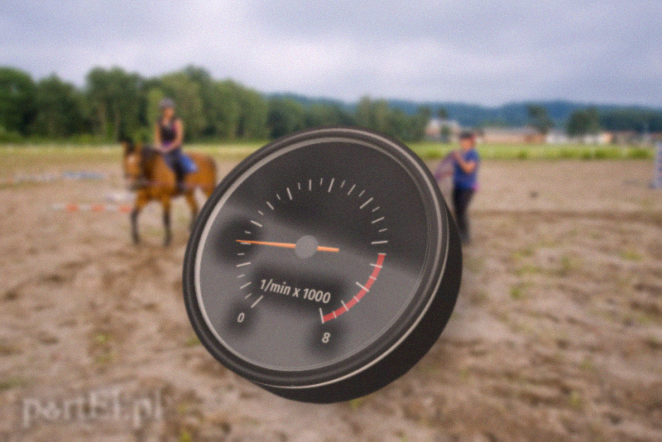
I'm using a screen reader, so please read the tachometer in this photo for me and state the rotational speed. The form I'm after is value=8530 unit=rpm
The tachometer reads value=1500 unit=rpm
